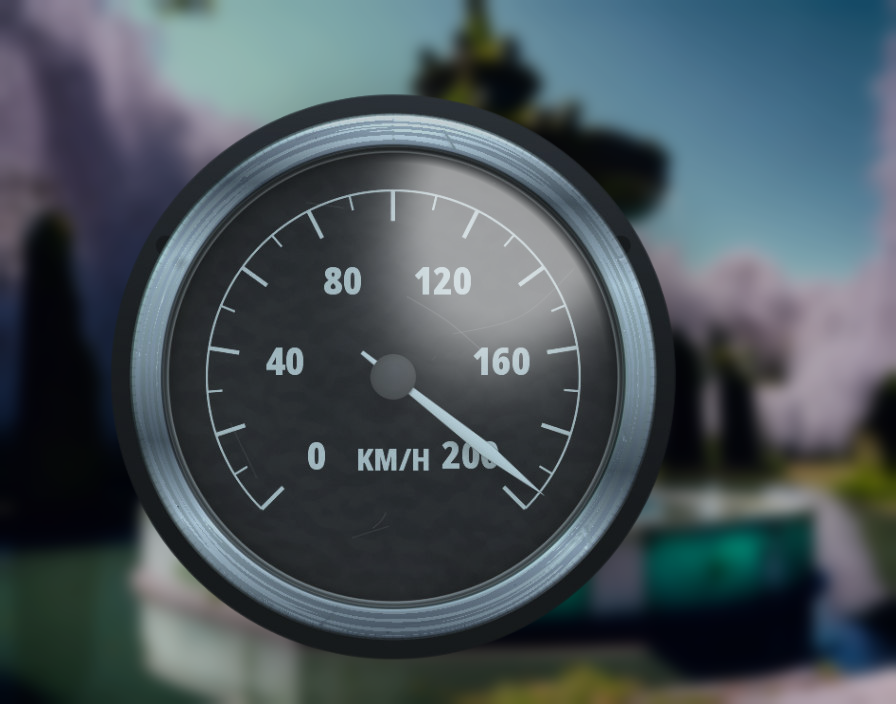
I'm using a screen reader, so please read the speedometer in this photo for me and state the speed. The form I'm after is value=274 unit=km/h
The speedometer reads value=195 unit=km/h
